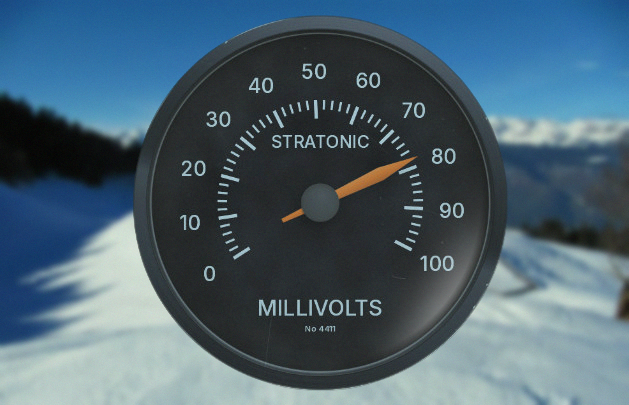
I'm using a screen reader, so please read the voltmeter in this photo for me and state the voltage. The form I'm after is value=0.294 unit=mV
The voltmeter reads value=78 unit=mV
